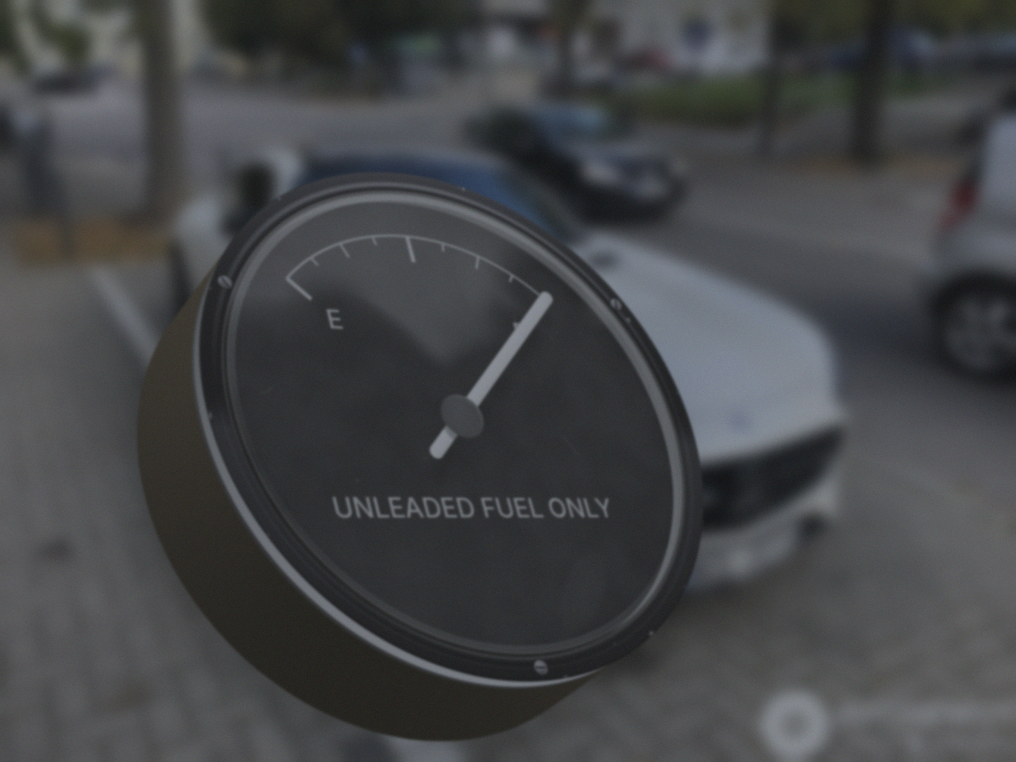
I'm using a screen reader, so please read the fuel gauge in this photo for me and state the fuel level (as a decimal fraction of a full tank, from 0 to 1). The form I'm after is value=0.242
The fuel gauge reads value=1
